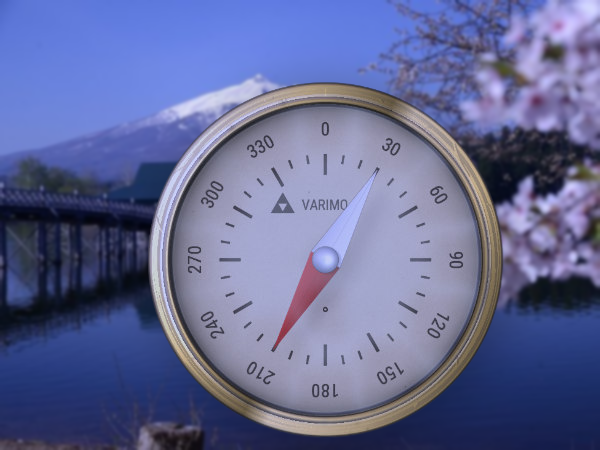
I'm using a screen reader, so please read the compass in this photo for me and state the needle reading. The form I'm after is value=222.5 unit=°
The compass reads value=210 unit=°
